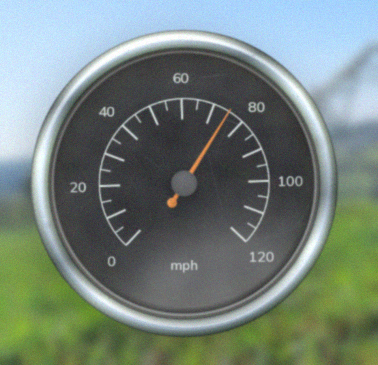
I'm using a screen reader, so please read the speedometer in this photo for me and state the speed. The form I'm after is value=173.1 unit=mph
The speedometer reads value=75 unit=mph
